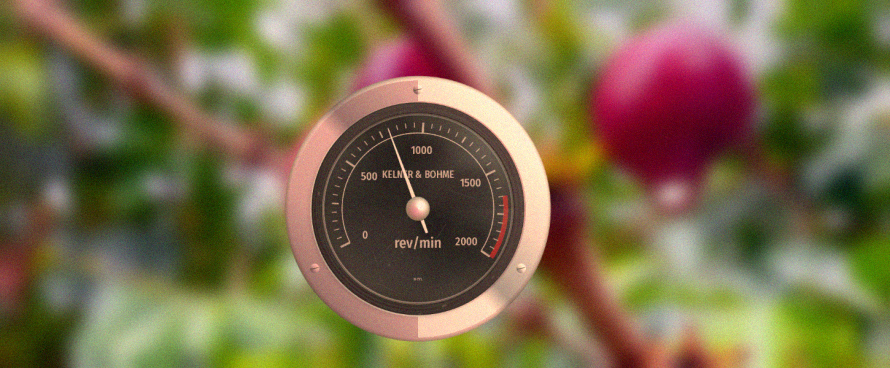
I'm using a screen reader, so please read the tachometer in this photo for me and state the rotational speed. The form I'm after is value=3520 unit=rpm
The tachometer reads value=800 unit=rpm
